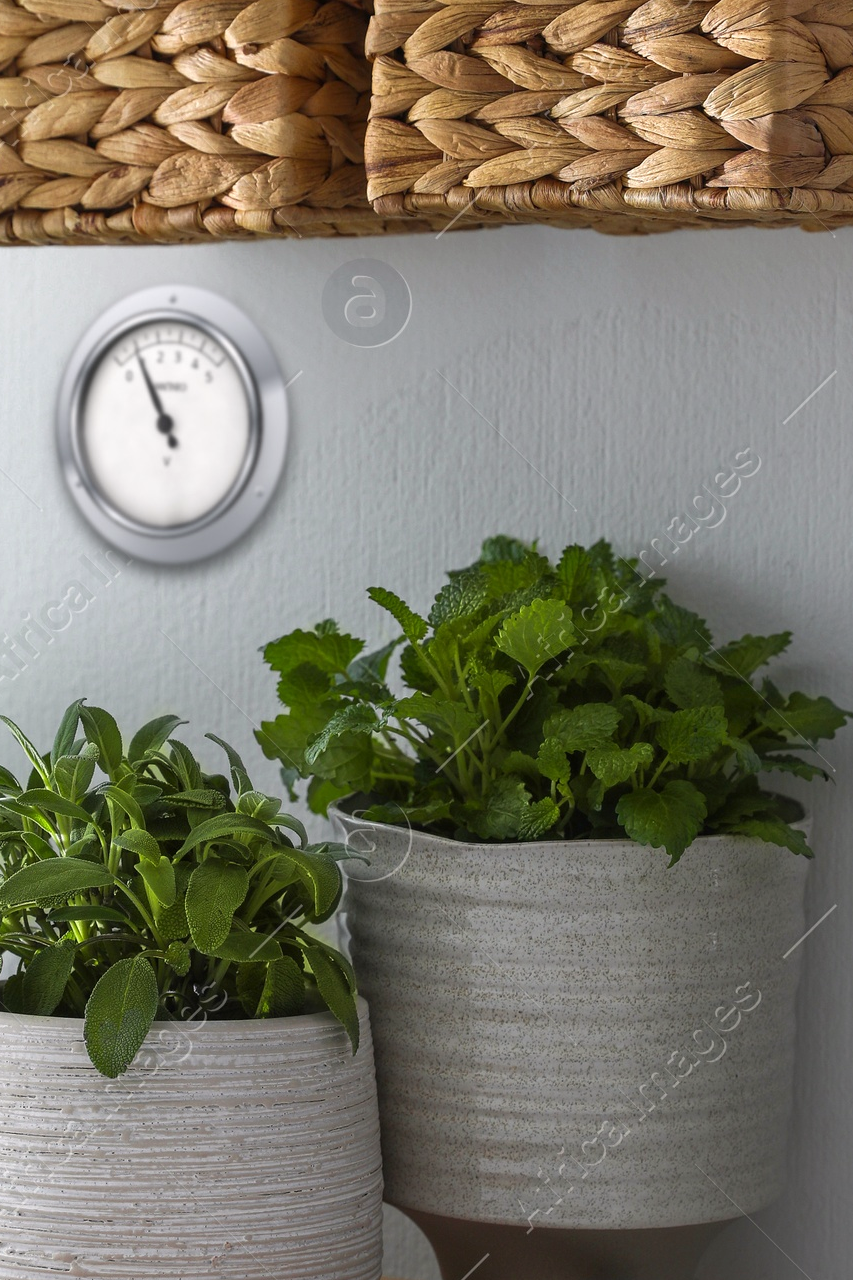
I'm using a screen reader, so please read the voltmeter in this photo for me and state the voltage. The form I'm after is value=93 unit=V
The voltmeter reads value=1 unit=V
